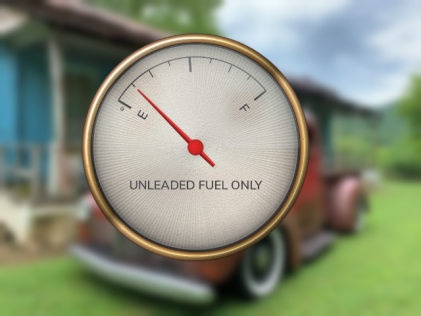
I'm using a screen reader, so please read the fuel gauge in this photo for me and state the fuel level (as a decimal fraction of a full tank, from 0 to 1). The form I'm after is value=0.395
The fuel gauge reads value=0.125
